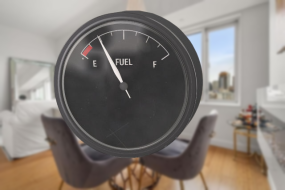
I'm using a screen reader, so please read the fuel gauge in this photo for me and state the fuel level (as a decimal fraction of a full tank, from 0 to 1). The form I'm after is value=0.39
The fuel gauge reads value=0.25
